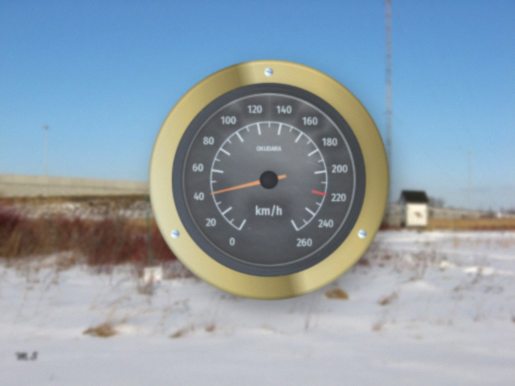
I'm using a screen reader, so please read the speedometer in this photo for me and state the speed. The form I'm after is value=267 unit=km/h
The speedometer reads value=40 unit=km/h
